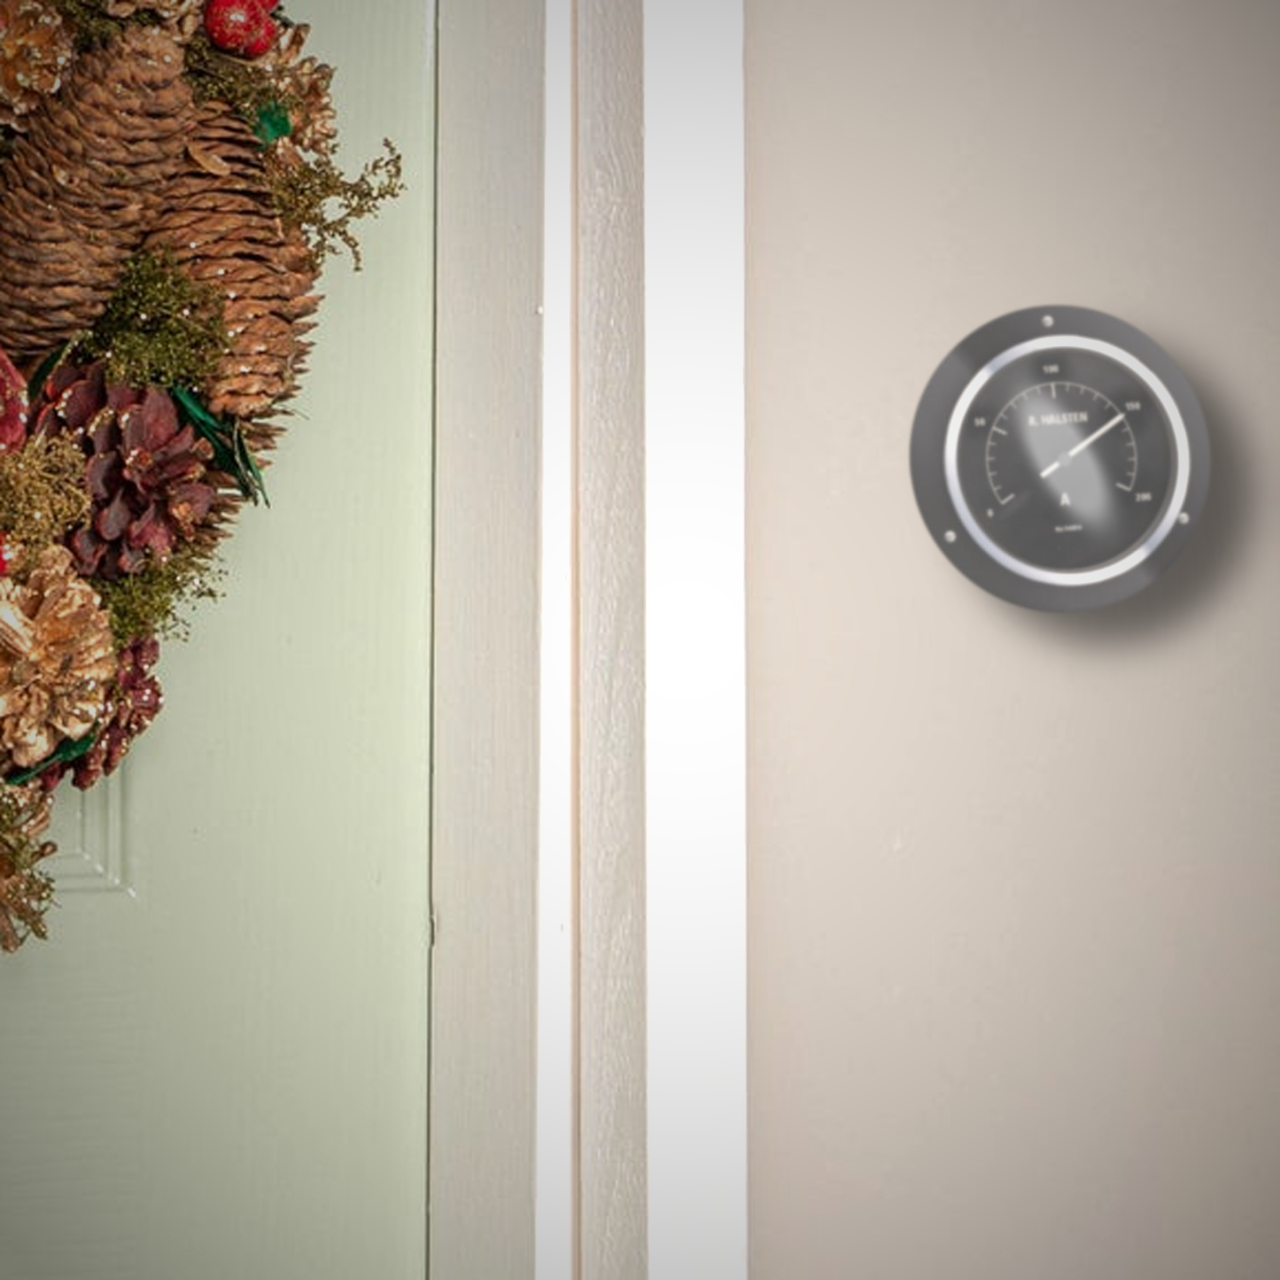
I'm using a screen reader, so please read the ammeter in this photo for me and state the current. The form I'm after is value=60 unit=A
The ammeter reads value=150 unit=A
